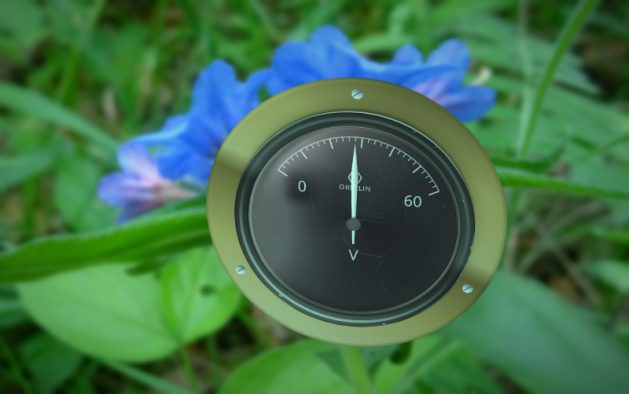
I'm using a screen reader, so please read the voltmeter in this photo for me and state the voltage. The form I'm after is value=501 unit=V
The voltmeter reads value=28 unit=V
